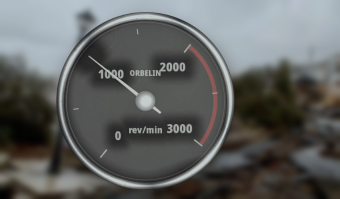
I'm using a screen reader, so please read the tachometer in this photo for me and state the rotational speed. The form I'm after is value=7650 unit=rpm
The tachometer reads value=1000 unit=rpm
